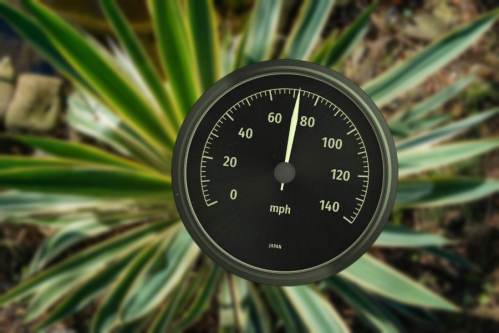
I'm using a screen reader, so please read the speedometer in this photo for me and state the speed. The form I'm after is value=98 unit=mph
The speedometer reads value=72 unit=mph
